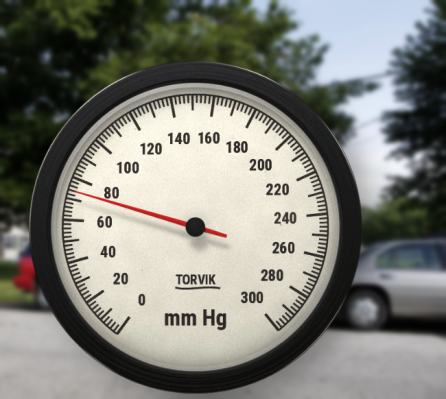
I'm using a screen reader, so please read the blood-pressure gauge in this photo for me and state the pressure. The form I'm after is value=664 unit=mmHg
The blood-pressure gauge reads value=74 unit=mmHg
